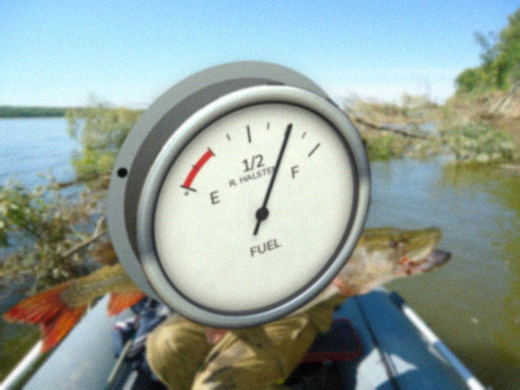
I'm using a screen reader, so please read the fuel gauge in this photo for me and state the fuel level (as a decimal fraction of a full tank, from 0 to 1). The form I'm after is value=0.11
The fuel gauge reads value=0.75
